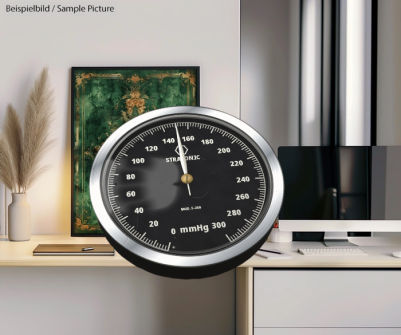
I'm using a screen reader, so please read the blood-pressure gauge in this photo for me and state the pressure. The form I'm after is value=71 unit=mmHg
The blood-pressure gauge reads value=150 unit=mmHg
